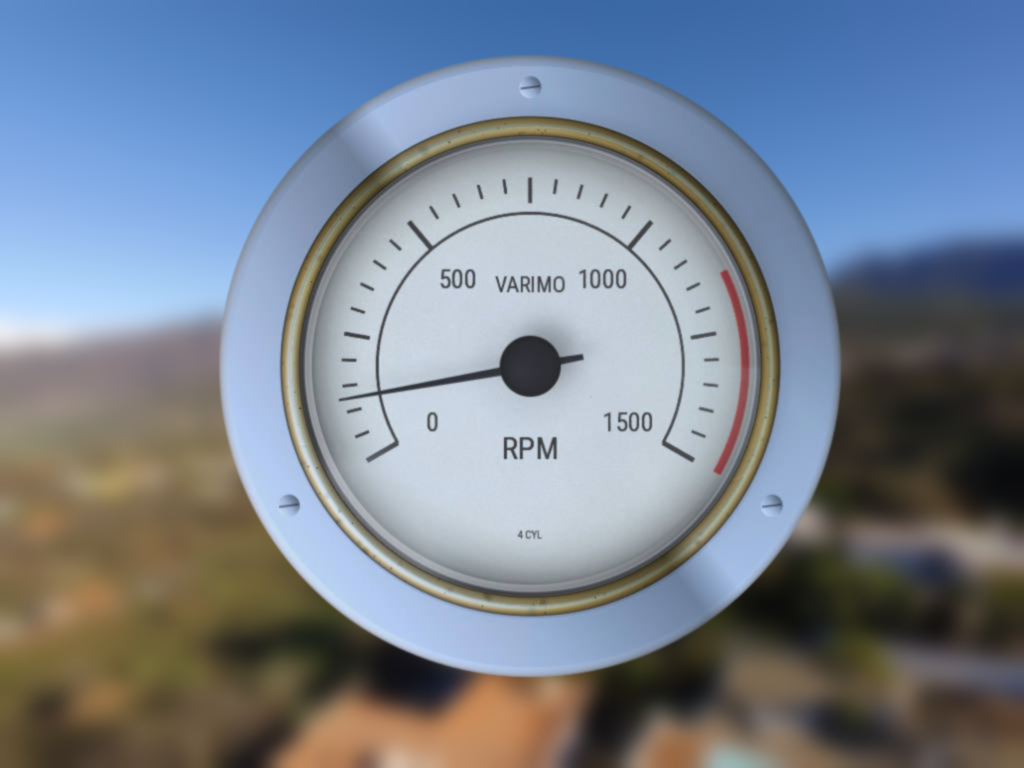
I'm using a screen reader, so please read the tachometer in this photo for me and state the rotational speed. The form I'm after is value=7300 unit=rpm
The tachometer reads value=125 unit=rpm
